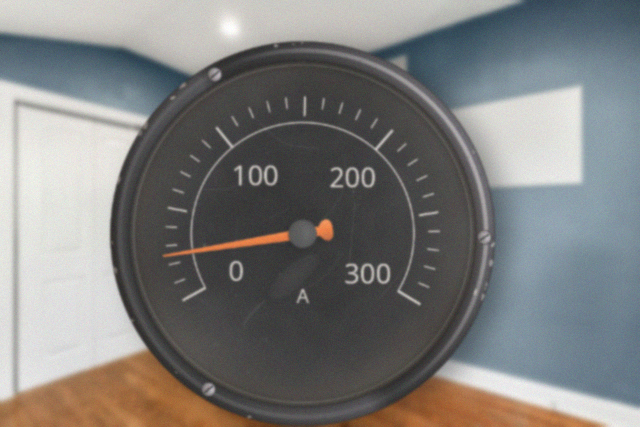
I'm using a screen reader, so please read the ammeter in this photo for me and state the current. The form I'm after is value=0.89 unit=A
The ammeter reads value=25 unit=A
